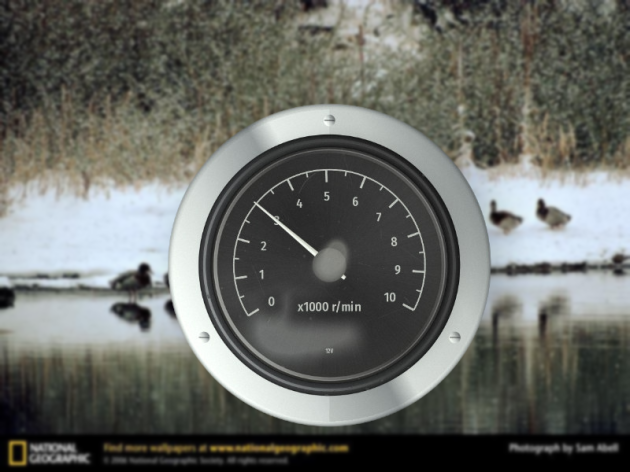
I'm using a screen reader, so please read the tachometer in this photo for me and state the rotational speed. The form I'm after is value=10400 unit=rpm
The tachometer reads value=3000 unit=rpm
